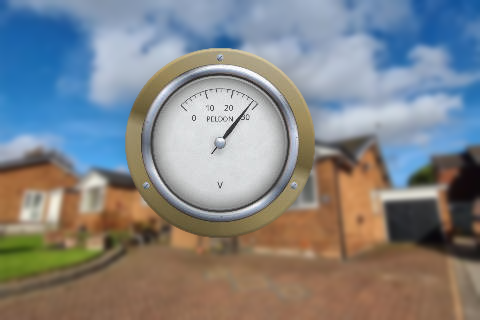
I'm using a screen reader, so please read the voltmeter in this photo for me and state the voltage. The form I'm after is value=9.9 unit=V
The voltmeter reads value=28 unit=V
